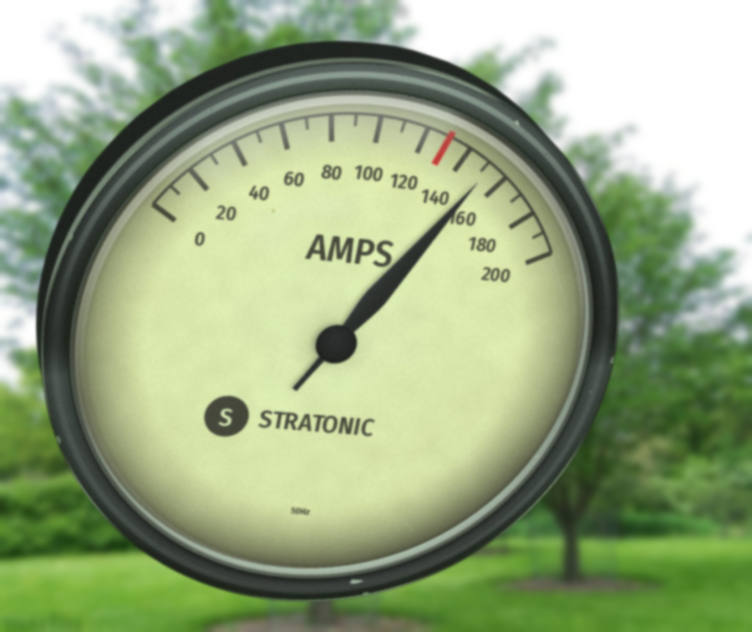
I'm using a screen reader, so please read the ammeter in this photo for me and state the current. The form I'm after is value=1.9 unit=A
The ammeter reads value=150 unit=A
